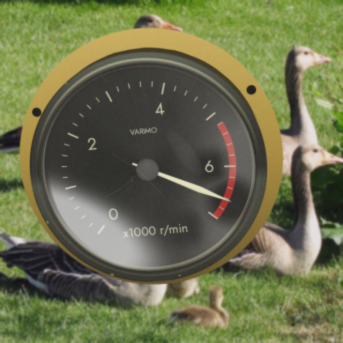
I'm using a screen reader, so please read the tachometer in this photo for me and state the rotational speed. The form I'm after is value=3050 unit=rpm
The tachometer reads value=6600 unit=rpm
